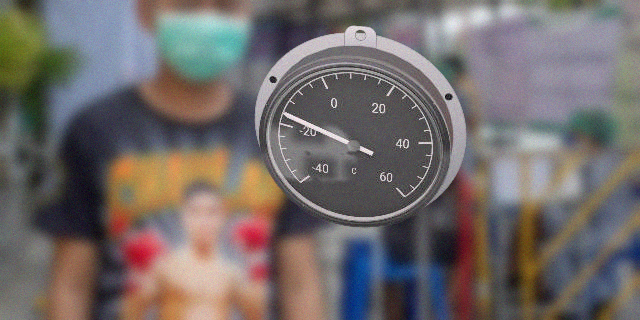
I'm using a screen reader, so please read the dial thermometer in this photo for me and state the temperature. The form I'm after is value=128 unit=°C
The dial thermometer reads value=-16 unit=°C
